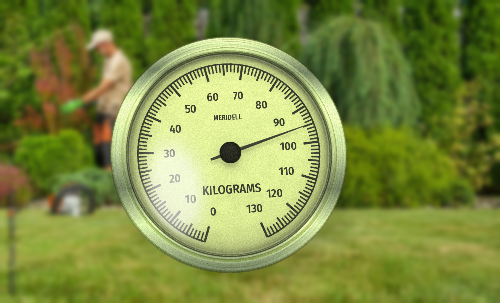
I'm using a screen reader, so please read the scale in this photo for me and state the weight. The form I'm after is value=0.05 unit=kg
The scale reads value=95 unit=kg
